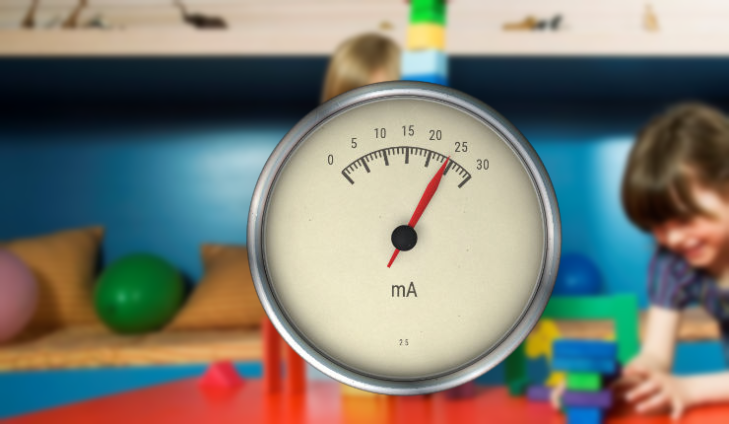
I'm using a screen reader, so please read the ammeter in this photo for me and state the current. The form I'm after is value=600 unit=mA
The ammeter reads value=24 unit=mA
